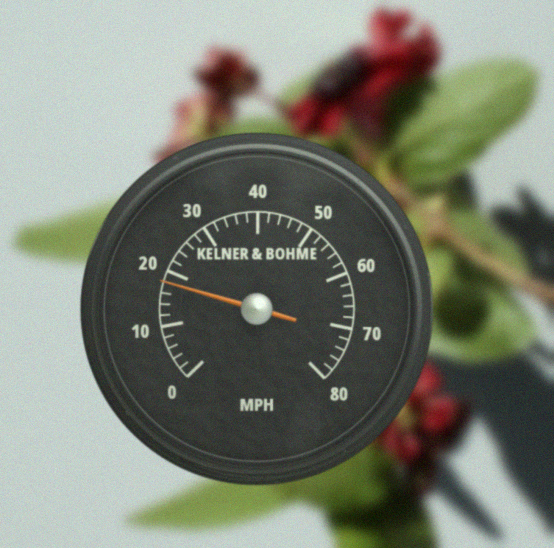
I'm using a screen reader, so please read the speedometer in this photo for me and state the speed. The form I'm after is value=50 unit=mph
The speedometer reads value=18 unit=mph
